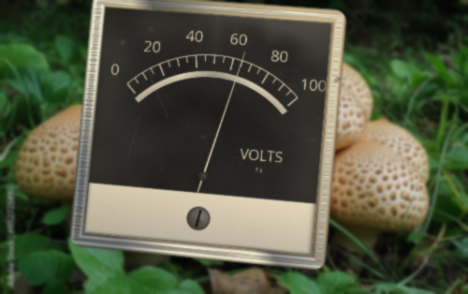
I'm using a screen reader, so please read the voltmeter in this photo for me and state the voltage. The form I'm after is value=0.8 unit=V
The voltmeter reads value=65 unit=V
